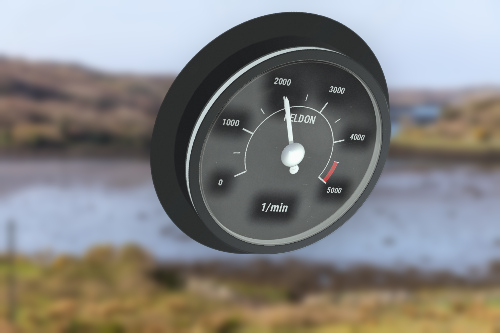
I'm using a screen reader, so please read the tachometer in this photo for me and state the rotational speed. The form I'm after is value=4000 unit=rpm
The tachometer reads value=2000 unit=rpm
